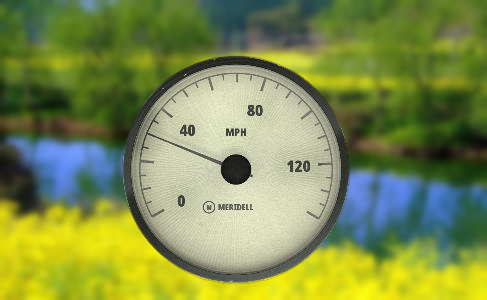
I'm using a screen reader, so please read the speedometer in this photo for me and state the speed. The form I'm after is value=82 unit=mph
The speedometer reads value=30 unit=mph
